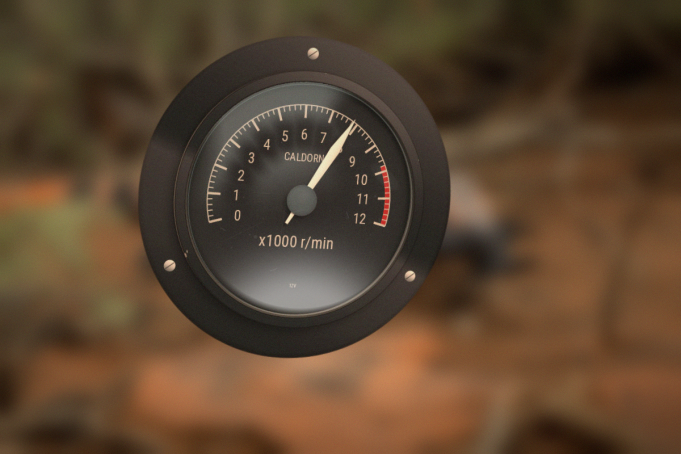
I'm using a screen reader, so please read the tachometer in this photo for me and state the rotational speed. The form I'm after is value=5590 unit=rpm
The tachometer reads value=7800 unit=rpm
